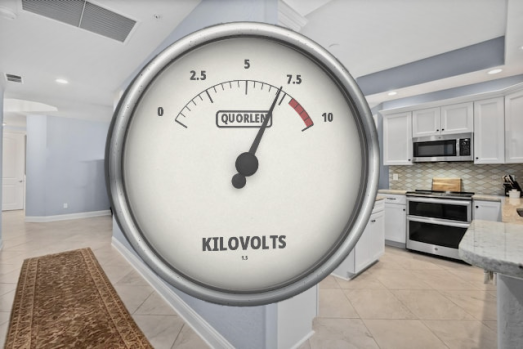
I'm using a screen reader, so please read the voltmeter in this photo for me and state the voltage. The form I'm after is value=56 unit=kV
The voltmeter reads value=7 unit=kV
